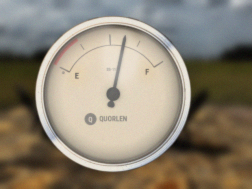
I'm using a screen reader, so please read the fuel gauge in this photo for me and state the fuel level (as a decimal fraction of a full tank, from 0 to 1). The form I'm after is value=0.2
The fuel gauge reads value=0.625
